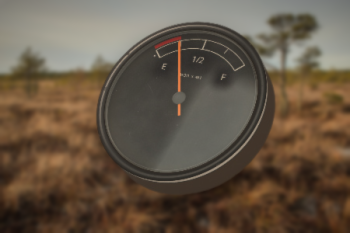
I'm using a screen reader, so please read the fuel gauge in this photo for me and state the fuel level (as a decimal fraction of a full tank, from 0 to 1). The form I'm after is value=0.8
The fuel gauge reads value=0.25
